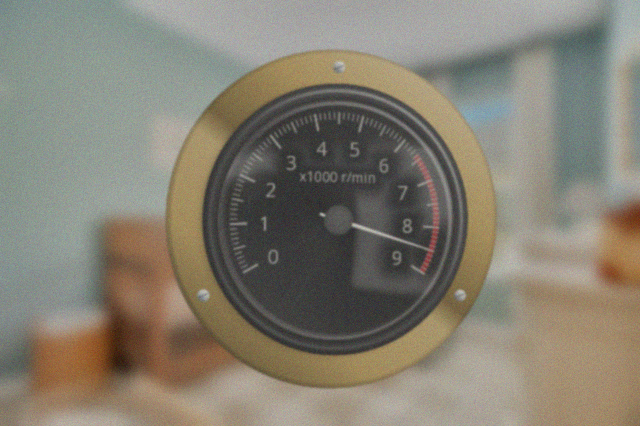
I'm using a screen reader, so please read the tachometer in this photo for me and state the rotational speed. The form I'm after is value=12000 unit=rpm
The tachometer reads value=8500 unit=rpm
